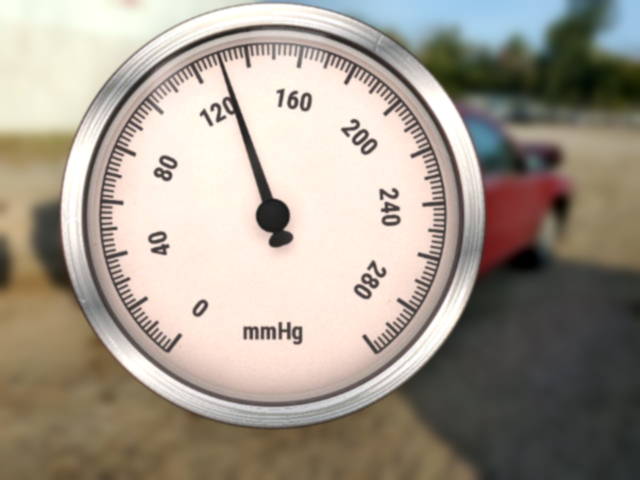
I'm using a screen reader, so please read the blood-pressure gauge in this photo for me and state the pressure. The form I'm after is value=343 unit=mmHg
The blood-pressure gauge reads value=130 unit=mmHg
